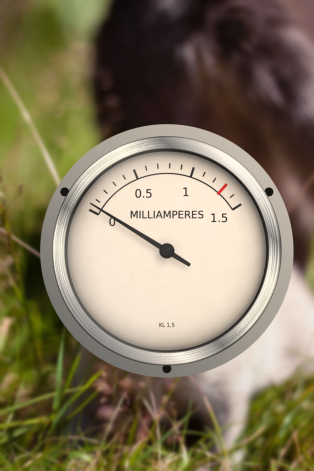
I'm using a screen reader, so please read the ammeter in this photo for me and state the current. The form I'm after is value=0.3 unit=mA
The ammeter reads value=0.05 unit=mA
